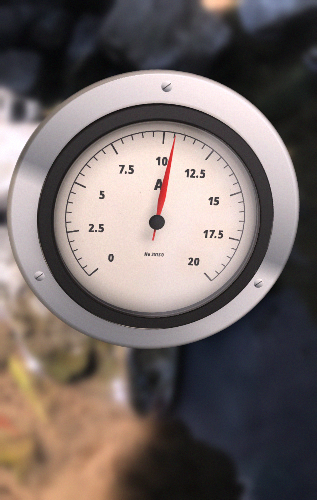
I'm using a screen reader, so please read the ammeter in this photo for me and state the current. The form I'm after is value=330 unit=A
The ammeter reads value=10.5 unit=A
